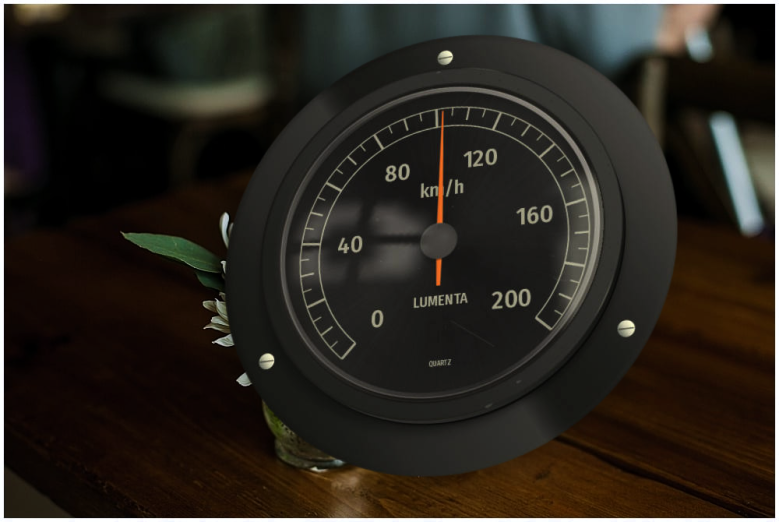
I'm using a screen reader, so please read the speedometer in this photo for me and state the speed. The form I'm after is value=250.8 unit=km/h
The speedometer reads value=102.5 unit=km/h
